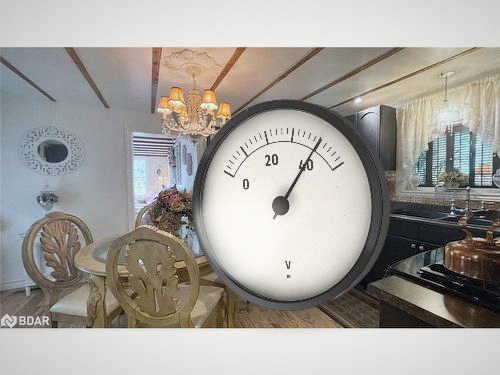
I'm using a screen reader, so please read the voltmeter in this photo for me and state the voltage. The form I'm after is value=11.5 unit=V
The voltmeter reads value=40 unit=V
